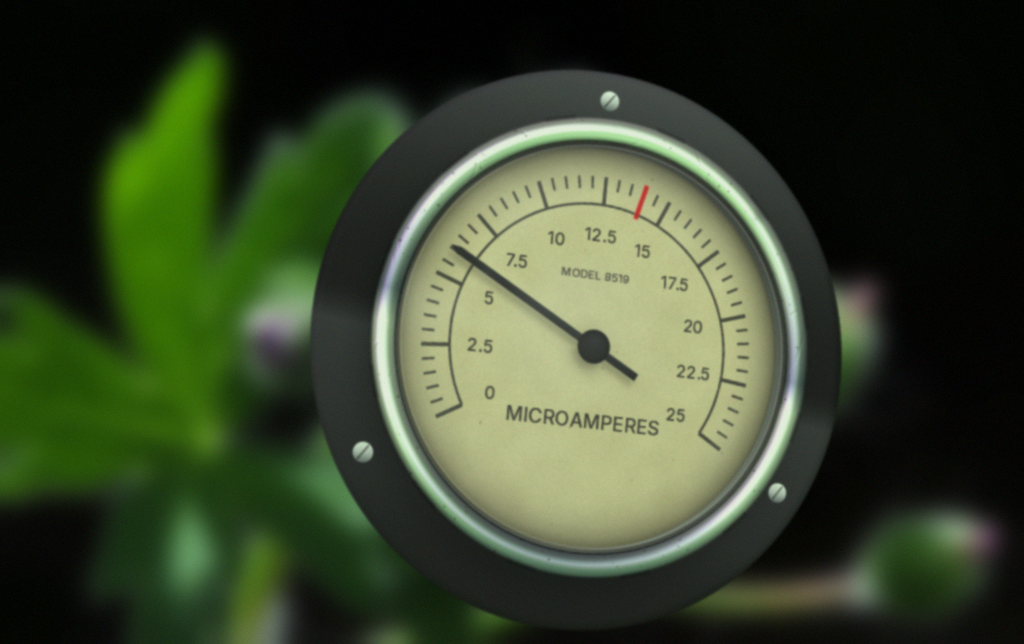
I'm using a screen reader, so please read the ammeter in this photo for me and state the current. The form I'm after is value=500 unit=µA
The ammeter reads value=6 unit=µA
